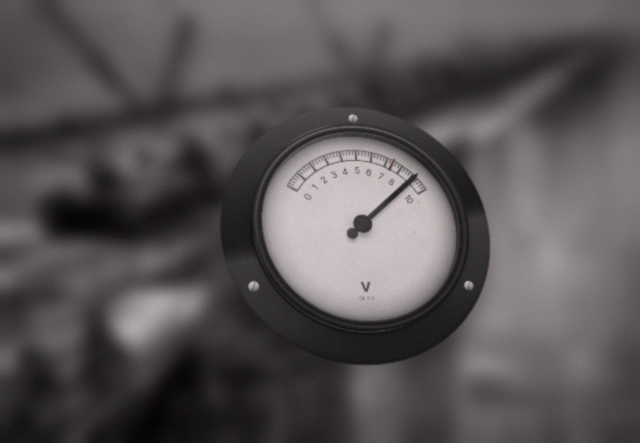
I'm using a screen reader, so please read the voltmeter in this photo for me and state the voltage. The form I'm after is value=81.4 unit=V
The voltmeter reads value=9 unit=V
